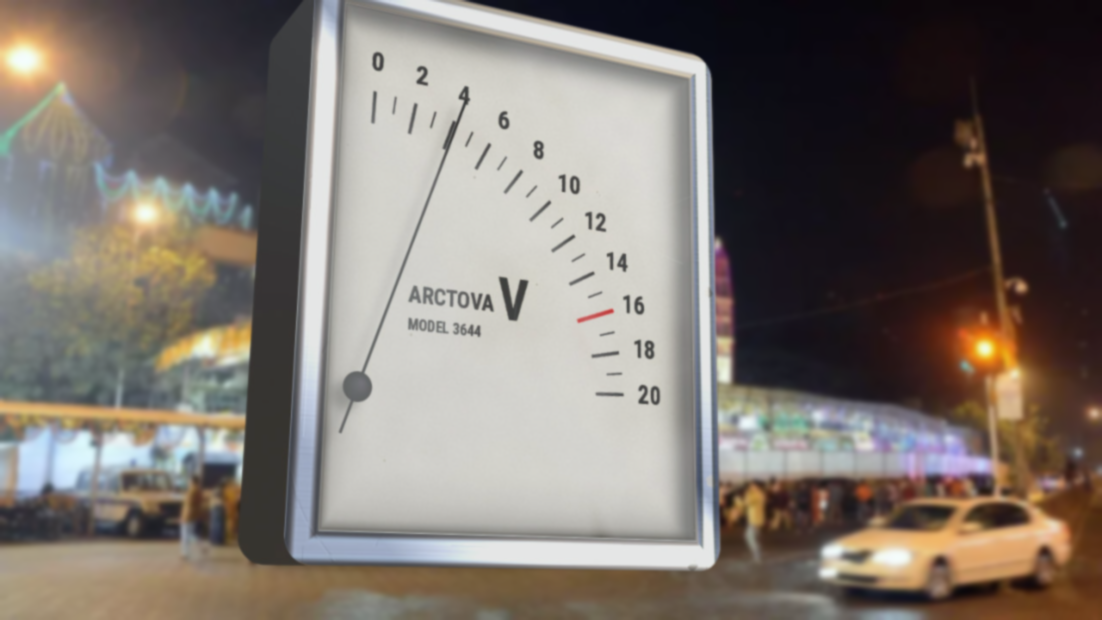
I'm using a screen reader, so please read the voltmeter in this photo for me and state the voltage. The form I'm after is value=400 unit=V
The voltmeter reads value=4 unit=V
